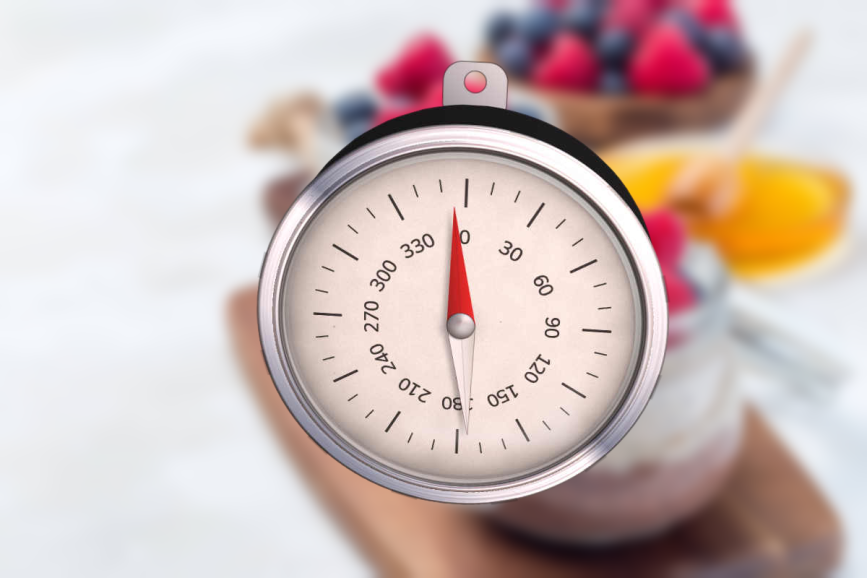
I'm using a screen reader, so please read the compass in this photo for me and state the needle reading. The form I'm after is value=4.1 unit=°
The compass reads value=355 unit=°
